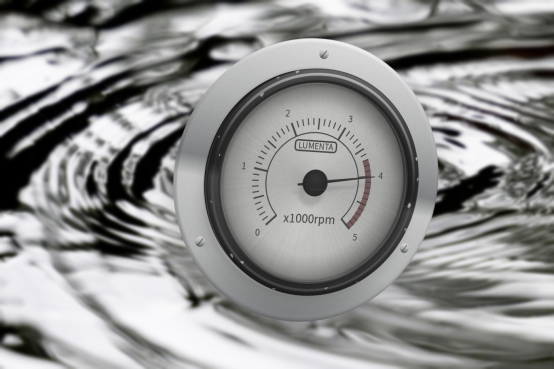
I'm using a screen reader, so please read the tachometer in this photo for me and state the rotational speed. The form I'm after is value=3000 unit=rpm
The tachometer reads value=4000 unit=rpm
